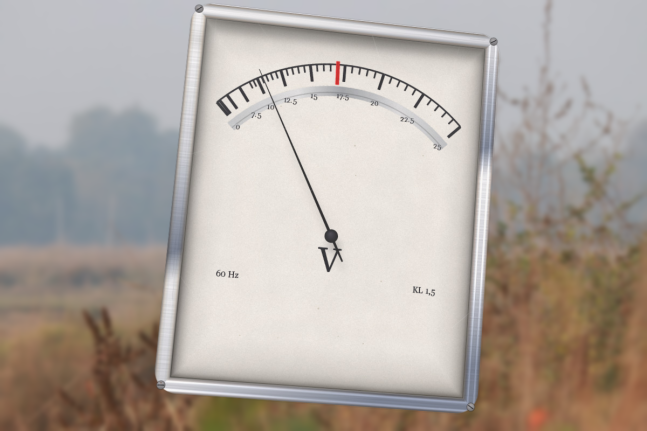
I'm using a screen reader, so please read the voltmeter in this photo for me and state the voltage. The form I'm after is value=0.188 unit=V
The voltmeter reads value=10.5 unit=V
